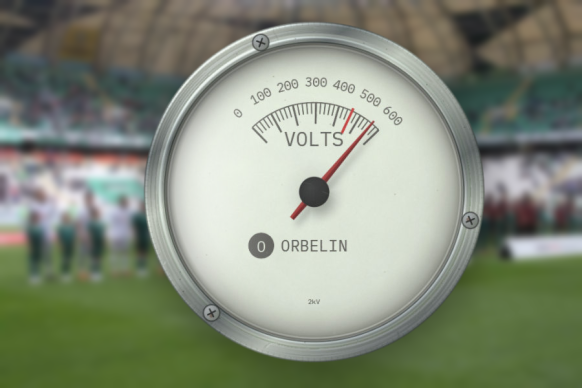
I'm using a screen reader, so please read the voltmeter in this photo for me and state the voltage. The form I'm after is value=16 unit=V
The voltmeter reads value=560 unit=V
